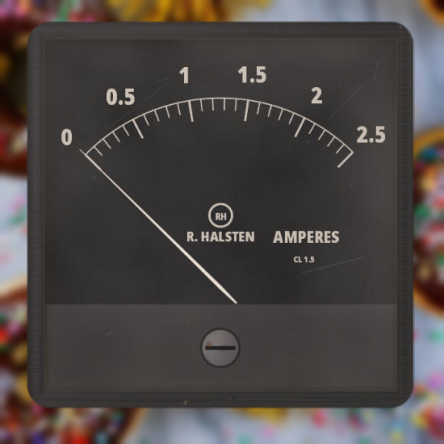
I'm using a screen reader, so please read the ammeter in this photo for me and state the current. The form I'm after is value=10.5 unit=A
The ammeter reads value=0 unit=A
